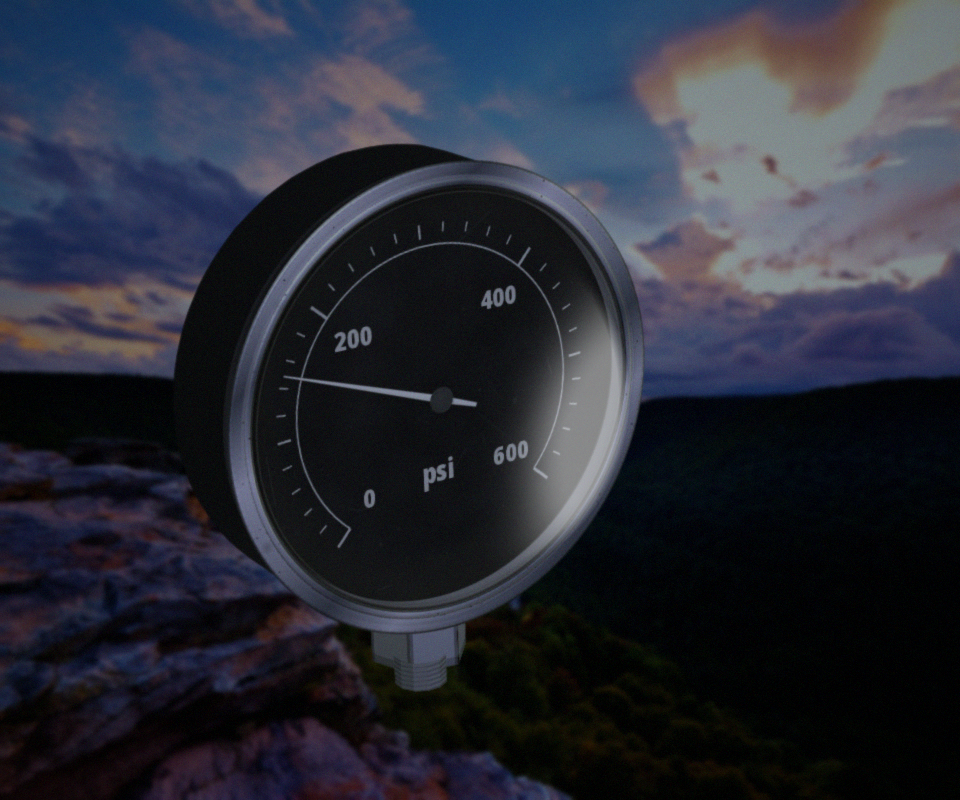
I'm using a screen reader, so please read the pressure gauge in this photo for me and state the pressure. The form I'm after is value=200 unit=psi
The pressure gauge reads value=150 unit=psi
